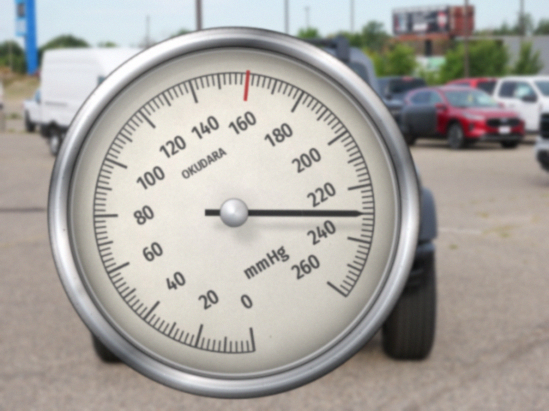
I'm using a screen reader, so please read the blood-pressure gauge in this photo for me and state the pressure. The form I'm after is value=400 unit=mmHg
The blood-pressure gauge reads value=230 unit=mmHg
